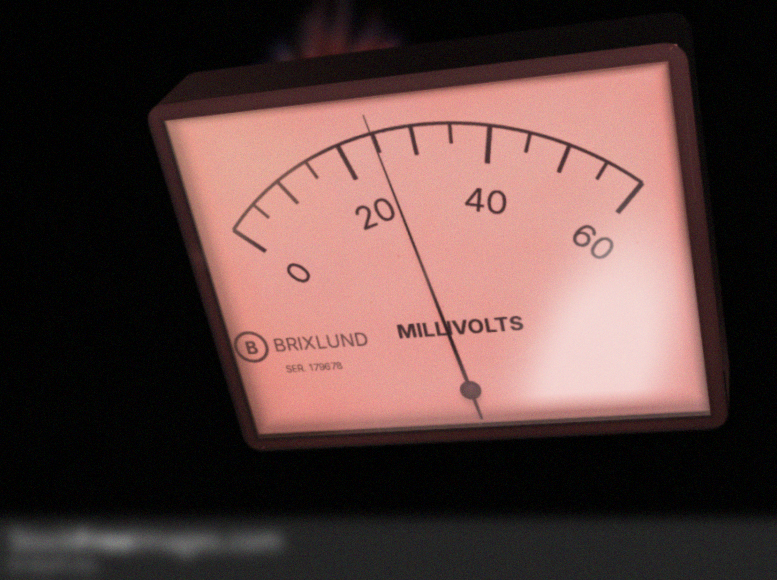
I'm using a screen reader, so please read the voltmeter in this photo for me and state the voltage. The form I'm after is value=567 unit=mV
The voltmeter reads value=25 unit=mV
